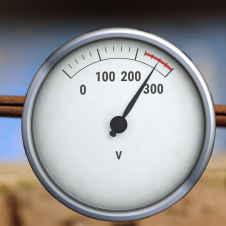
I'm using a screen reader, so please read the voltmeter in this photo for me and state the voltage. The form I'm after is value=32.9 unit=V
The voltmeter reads value=260 unit=V
